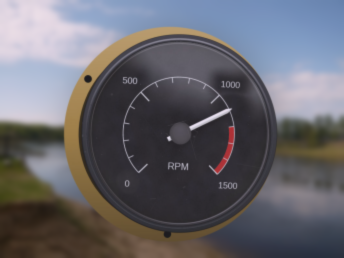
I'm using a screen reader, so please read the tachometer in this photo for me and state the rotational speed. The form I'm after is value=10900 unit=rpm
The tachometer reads value=1100 unit=rpm
